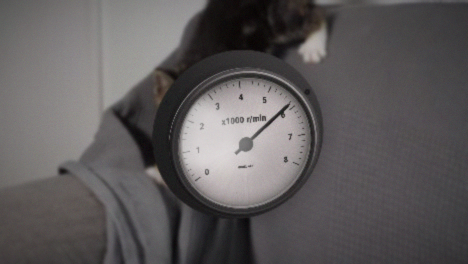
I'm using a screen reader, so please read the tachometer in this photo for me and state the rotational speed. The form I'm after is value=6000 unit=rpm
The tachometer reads value=5800 unit=rpm
